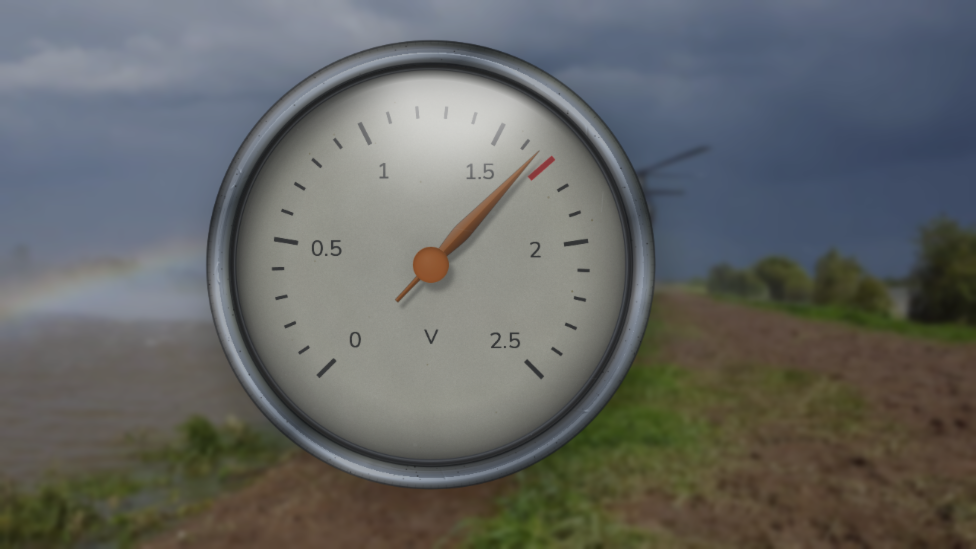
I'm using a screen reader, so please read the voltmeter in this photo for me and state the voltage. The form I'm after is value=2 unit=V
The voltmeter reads value=1.65 unit=V
